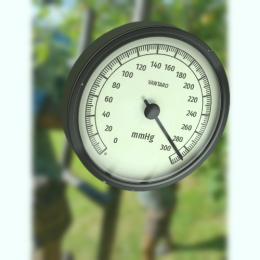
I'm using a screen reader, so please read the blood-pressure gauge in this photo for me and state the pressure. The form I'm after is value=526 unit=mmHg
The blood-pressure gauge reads value=290 unit=mmHg
